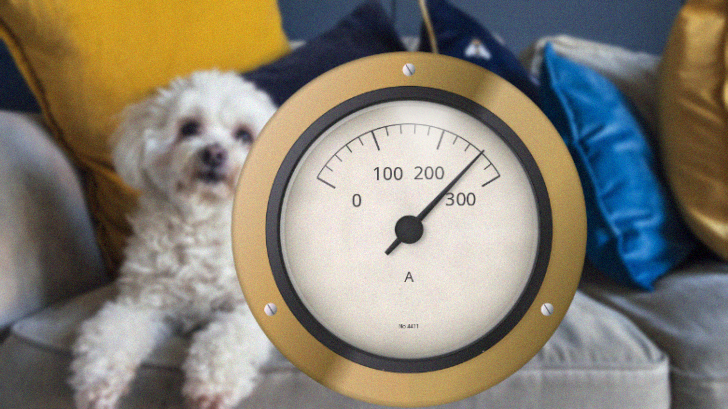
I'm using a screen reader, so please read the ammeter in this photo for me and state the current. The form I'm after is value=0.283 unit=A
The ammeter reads value=260 unit=A
